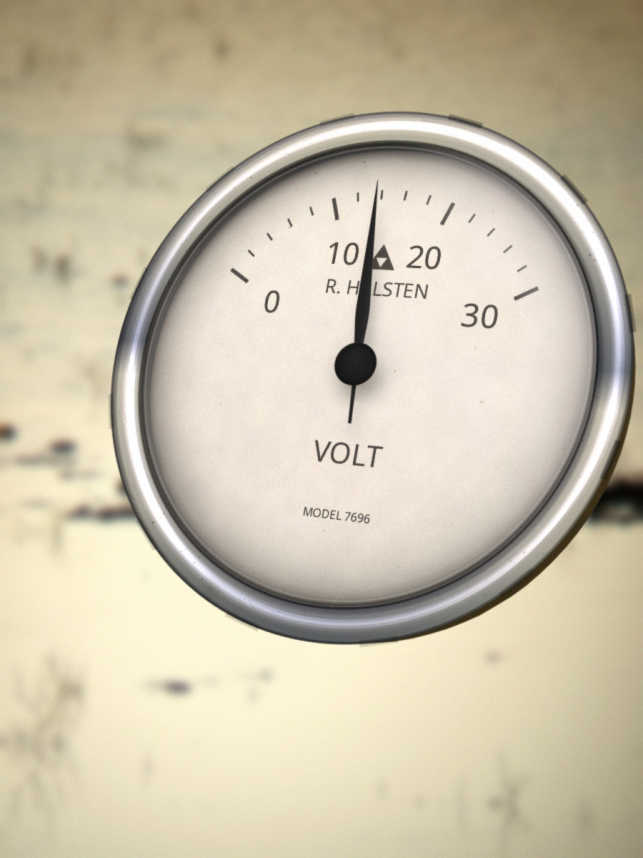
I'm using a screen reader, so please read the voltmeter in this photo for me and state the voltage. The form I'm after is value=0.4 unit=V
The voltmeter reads value=14 unit=V
